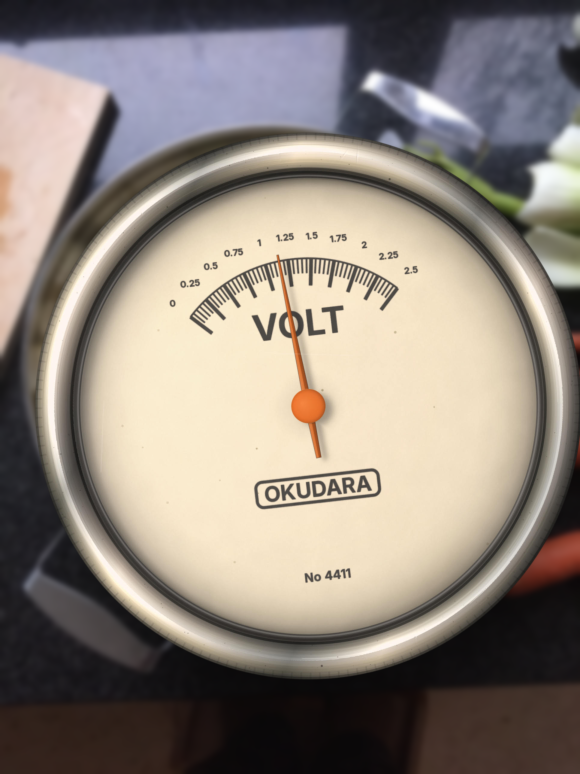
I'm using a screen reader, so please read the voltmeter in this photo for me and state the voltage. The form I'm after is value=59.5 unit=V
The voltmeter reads value=1.15 unit=V
